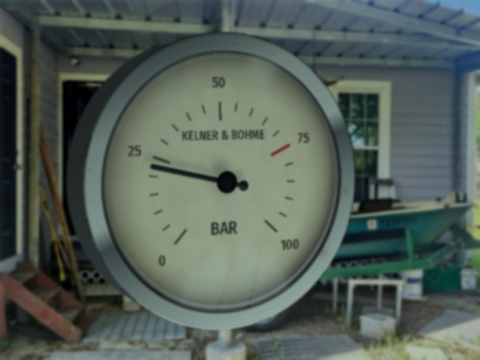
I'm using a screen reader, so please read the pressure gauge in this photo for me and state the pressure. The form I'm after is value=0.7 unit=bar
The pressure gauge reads value=22.5 unit=bar
